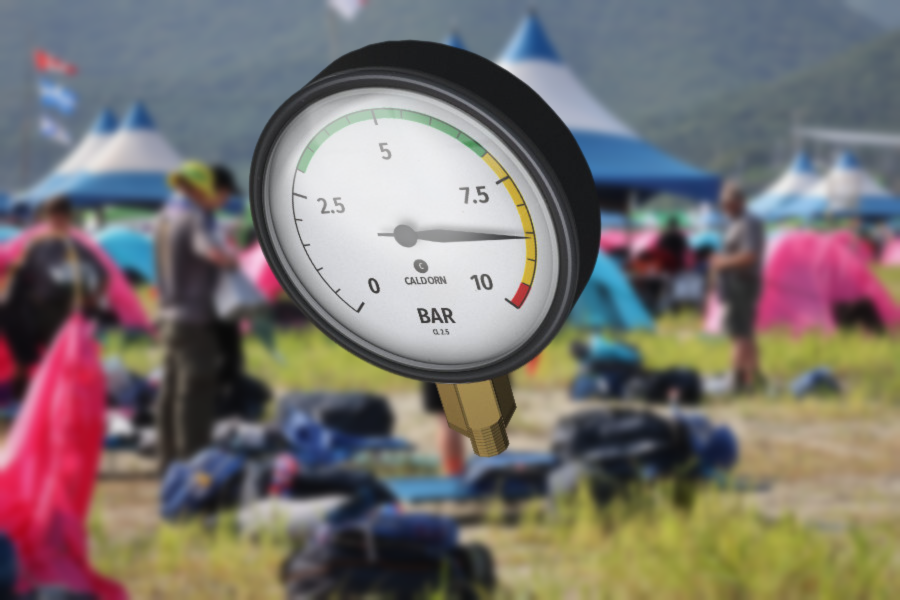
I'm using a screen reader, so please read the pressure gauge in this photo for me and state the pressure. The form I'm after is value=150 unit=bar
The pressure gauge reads value=8.5 unit=bar
